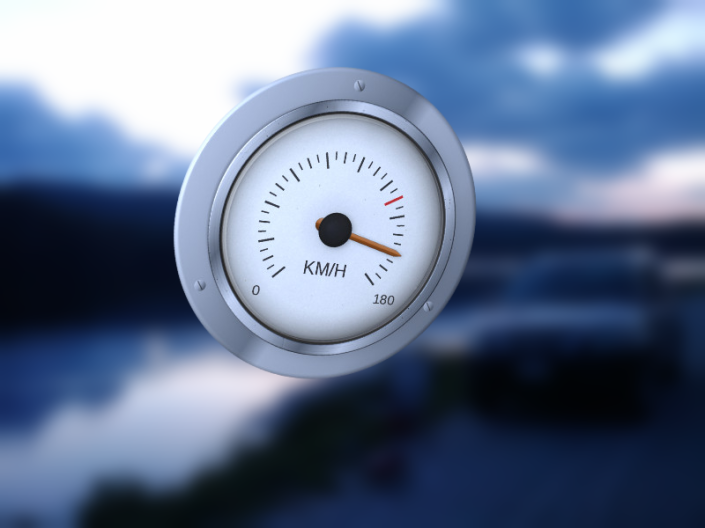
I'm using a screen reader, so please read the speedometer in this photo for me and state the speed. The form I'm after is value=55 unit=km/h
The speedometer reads value=160 unit=km/h
